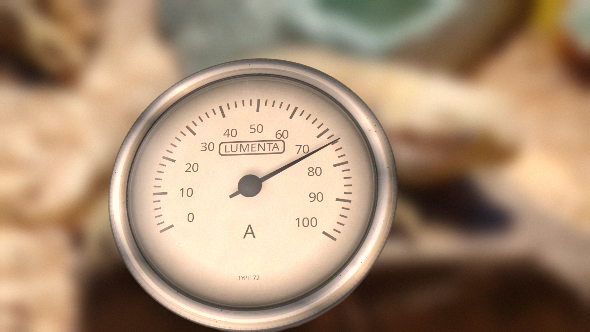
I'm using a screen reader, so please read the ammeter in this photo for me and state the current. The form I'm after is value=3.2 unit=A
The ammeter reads value=74 unit=A
